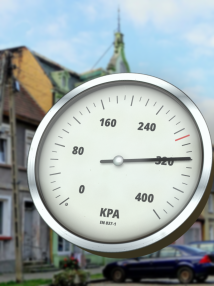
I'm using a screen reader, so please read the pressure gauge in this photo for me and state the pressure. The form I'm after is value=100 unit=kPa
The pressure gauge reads value=320 unit=kPa
